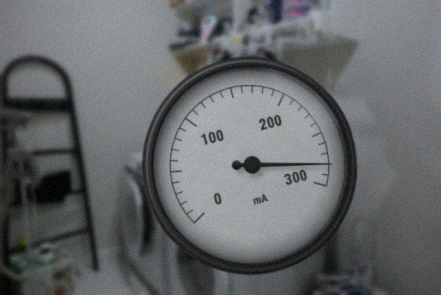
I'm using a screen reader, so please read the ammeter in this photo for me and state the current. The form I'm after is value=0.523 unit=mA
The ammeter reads value=280 unit=mA
